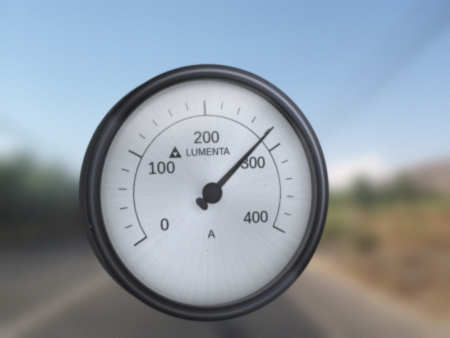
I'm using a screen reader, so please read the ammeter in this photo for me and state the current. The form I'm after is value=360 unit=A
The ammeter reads value=280 unit=A
